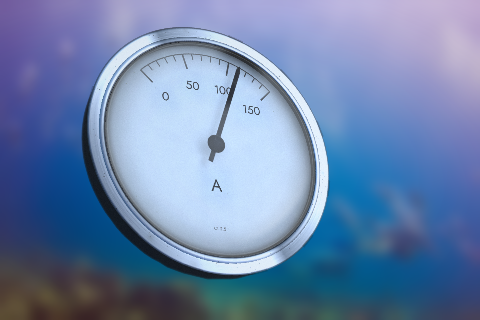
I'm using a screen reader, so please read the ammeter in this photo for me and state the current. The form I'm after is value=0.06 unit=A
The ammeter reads value=110 unit=A
